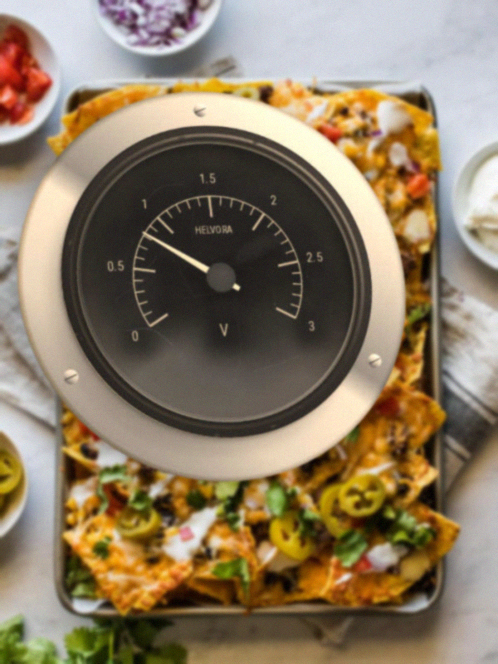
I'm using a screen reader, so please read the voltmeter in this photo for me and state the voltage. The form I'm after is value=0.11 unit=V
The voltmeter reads value=0.8 unit=V
